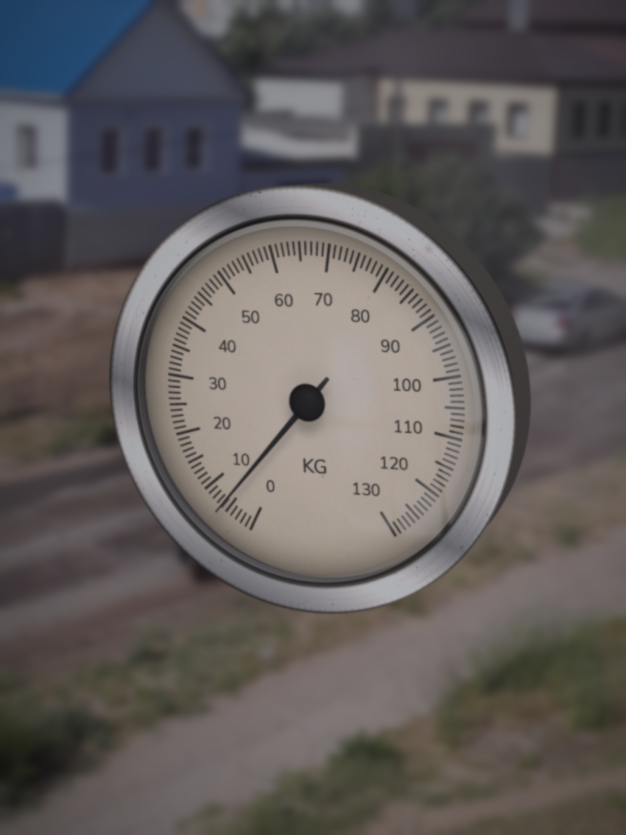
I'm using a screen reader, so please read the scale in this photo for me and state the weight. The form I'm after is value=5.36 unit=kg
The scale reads value=6 unit=kg
